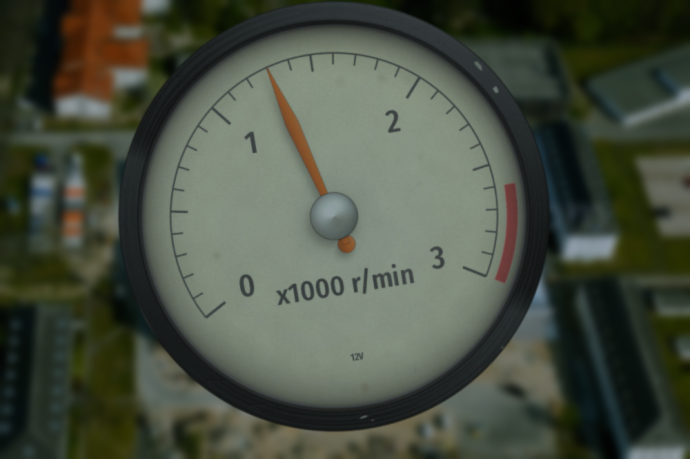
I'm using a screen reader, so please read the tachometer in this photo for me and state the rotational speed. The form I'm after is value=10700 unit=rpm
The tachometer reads value=1300 unit=rpm
